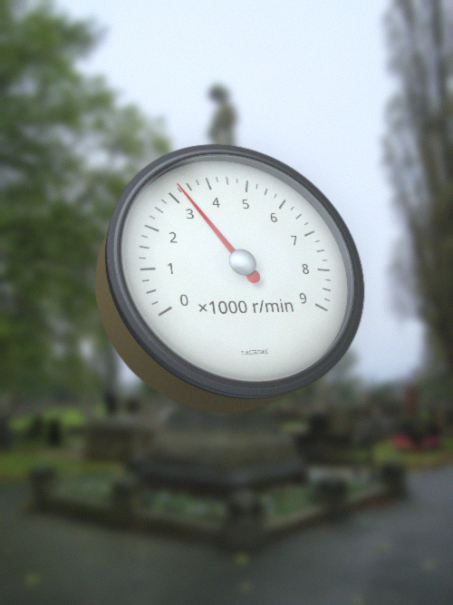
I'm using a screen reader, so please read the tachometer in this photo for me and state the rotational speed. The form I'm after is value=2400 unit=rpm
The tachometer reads value=3250 unit=rpm
